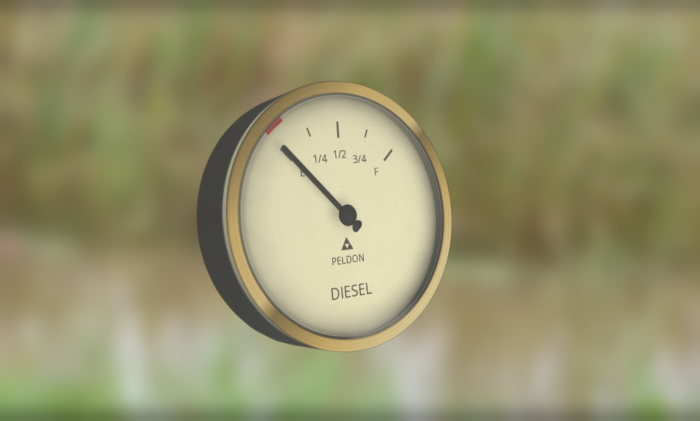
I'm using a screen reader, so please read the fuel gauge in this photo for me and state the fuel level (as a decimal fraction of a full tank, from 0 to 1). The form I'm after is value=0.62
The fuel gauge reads value=0
